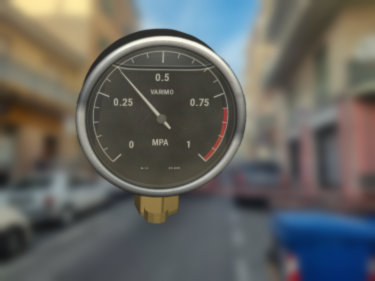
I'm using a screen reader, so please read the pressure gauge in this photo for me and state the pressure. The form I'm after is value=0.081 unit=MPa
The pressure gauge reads value=0.35 unit=MPa
